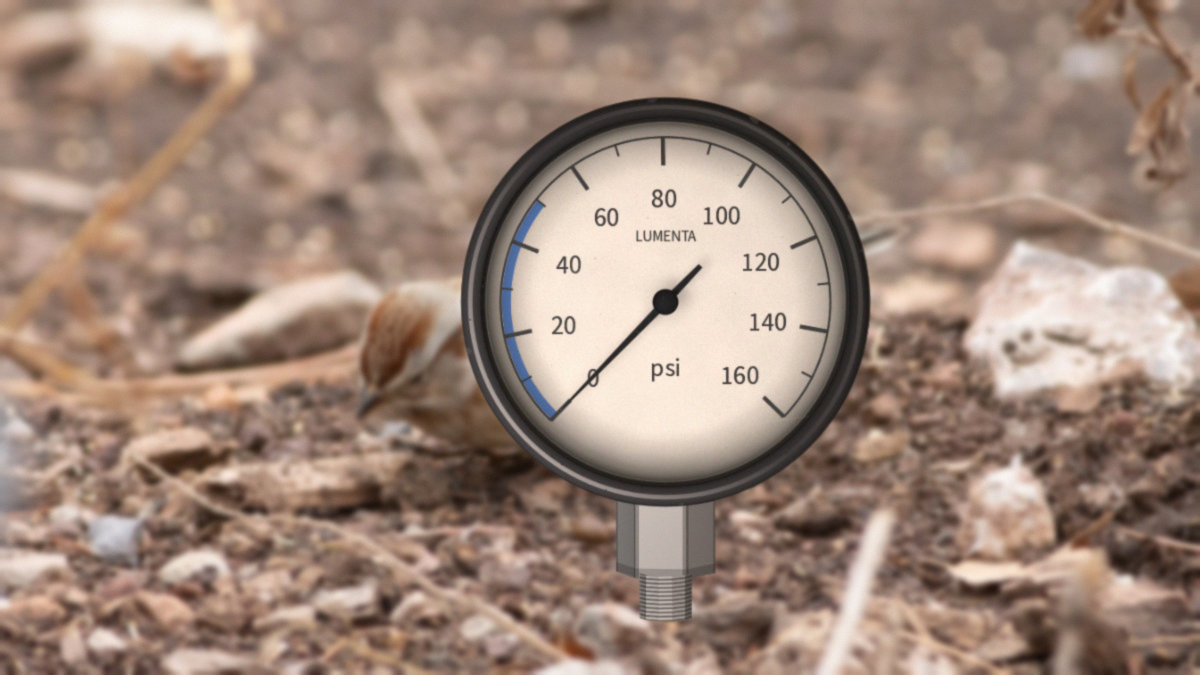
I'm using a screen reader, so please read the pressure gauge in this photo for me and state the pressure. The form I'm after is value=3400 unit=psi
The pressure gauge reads value=0 unit=psi
